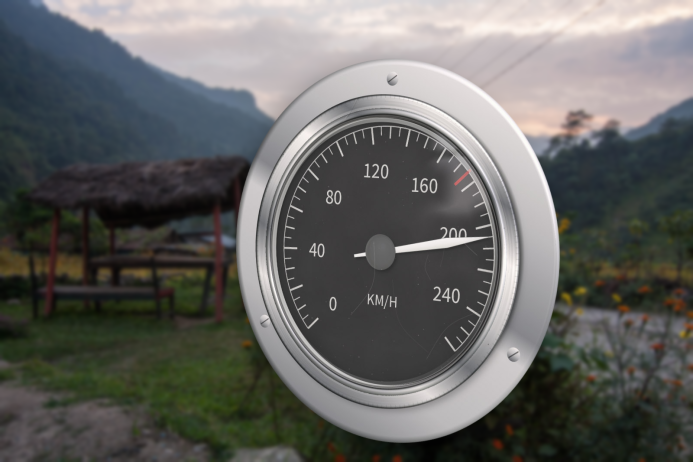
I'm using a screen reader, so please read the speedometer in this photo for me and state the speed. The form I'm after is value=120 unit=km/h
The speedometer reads value=205 unit=km/h
